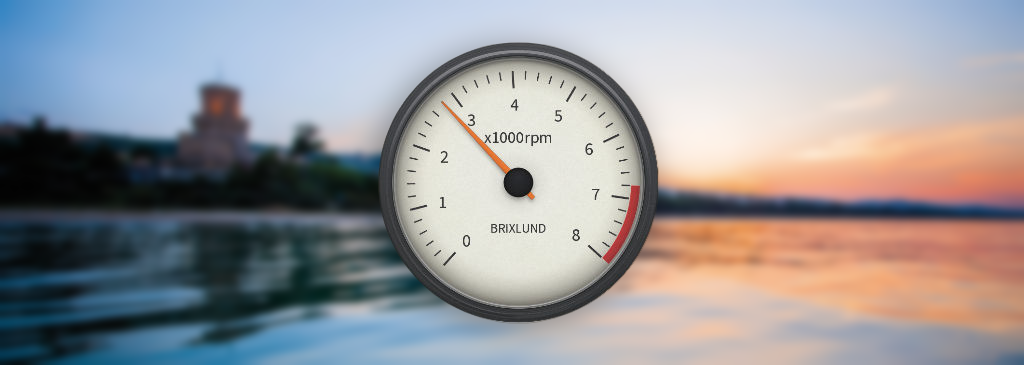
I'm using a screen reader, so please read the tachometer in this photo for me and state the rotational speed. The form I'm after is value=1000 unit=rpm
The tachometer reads value=2800 unit=rpm
